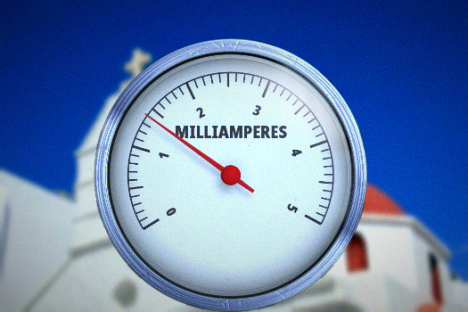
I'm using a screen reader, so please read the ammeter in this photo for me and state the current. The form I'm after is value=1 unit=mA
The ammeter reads value=1.4 unit=mA
